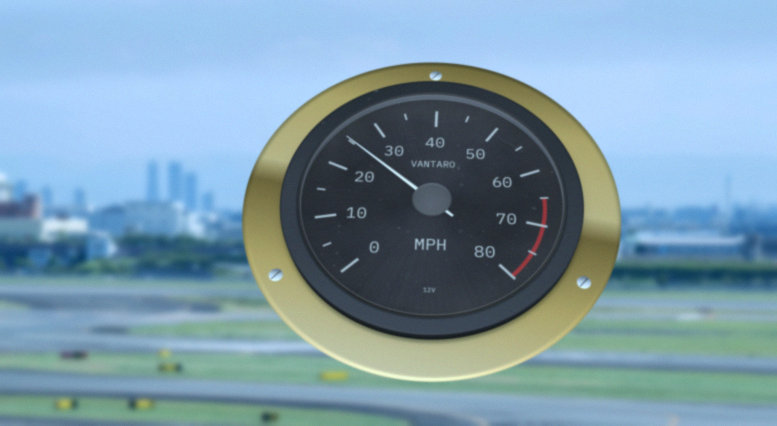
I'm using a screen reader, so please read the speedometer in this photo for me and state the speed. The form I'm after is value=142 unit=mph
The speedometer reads value=25 unit=mph
